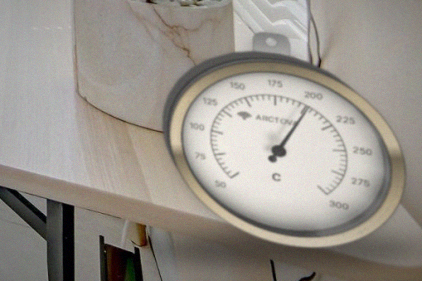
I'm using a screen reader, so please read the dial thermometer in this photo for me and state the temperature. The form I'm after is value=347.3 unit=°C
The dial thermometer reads value=200 unit=°C
